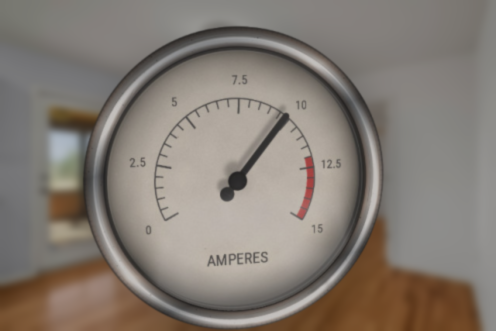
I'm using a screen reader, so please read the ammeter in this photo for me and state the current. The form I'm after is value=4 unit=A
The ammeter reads value=9.75 unit=A
